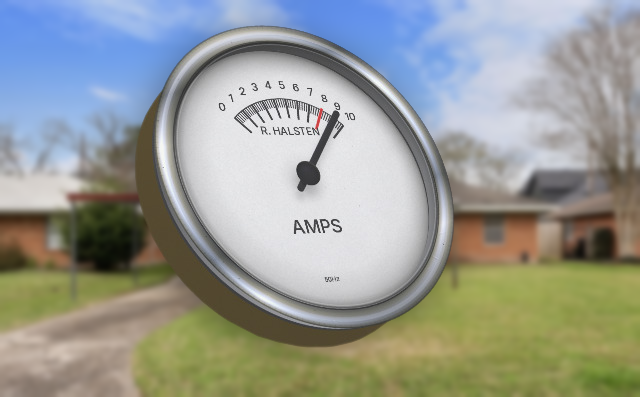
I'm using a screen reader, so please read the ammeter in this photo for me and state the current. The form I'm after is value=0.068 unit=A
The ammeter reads value=9 unit=A
